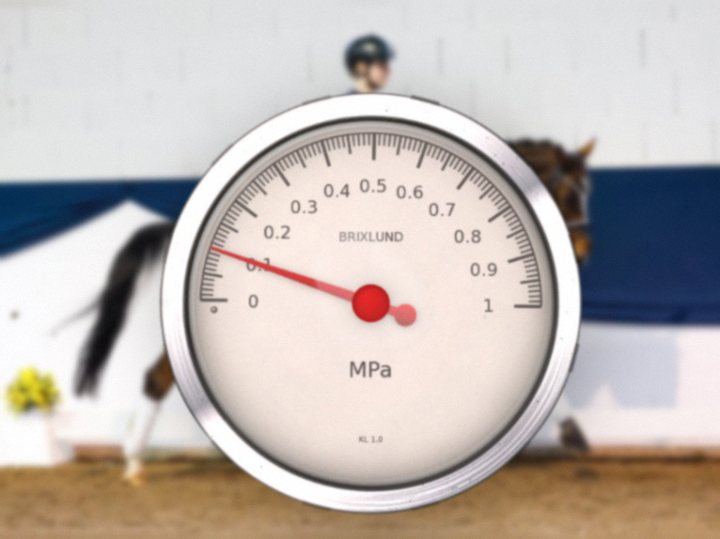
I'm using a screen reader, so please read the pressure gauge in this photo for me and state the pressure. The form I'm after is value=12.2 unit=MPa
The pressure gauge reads value=0.1 unit=MPa
